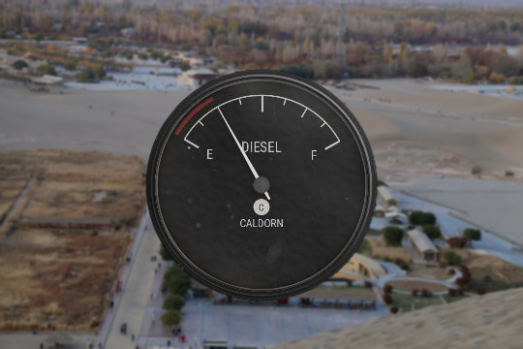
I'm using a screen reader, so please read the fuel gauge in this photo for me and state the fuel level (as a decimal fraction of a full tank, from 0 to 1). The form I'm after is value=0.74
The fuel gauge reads value=0.25
